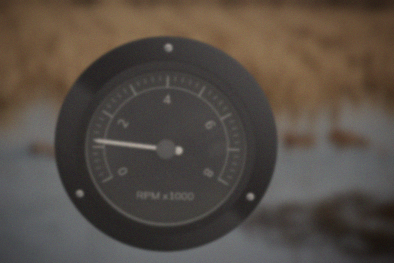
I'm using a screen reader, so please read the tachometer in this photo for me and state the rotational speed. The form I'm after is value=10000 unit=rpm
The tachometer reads value=1200 unit=rpm
